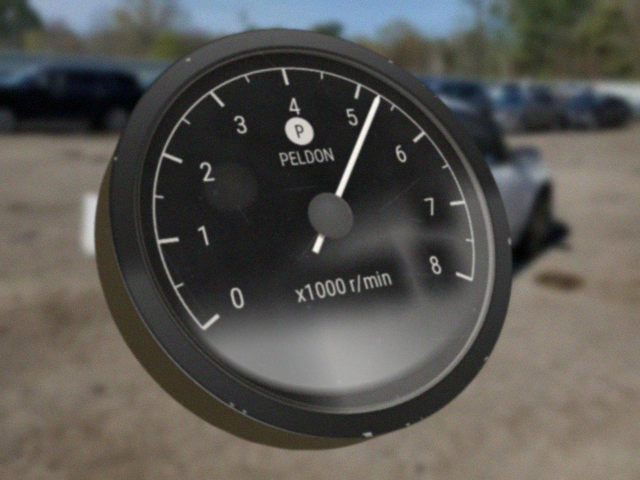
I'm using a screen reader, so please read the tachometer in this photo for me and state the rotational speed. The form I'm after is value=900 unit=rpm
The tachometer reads value=5250 unit=rpm
